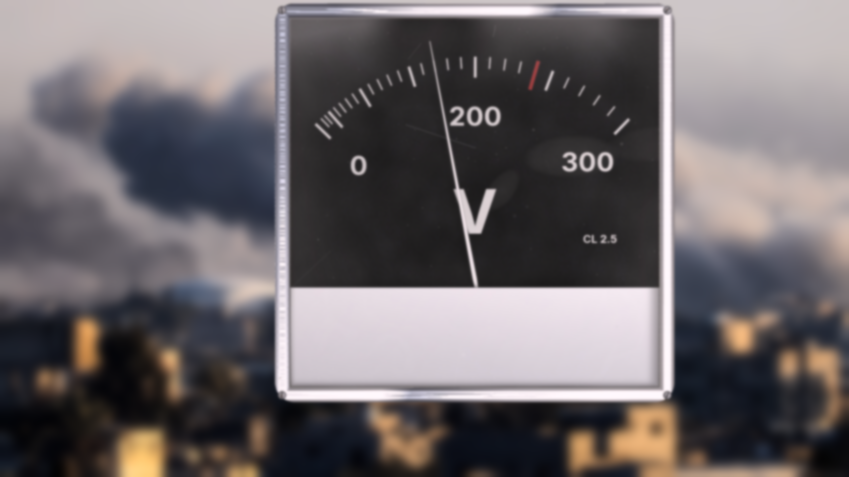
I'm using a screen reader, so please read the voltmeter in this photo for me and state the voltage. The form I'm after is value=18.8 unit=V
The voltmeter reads value=170 unit=V
